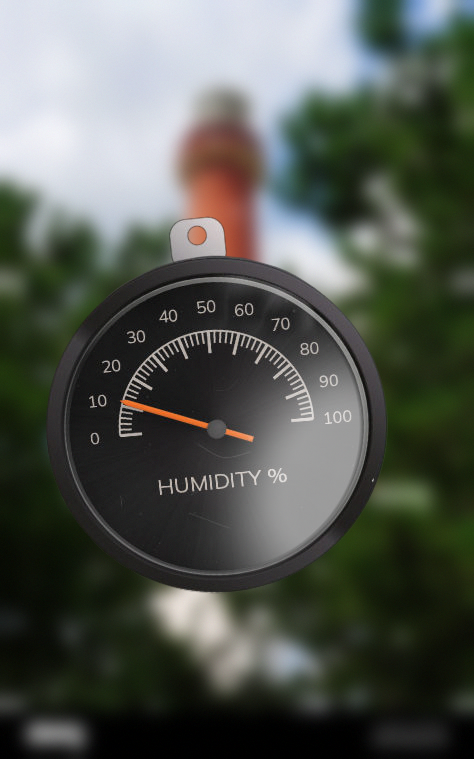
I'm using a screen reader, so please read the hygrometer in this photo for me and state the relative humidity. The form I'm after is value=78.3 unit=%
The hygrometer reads value=12 unit=%
